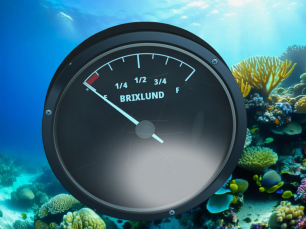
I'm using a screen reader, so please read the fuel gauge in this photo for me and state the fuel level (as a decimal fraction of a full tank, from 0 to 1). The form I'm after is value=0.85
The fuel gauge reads value=0
